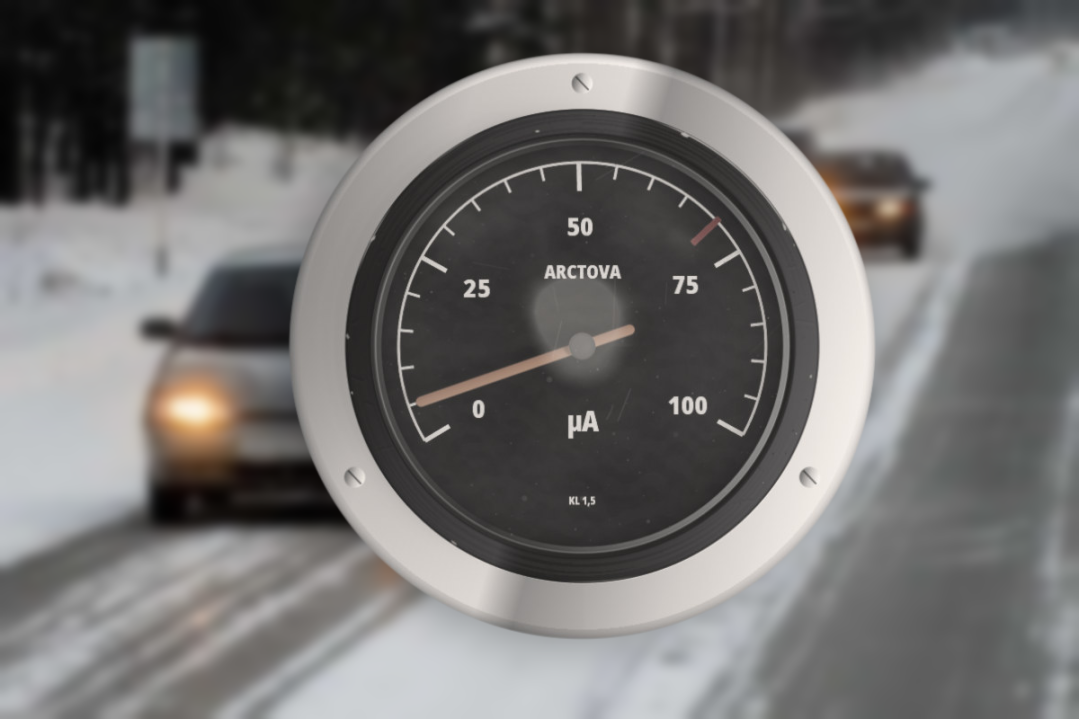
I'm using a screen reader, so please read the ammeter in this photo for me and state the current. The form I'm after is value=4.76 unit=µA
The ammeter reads value=5 unit=µA
